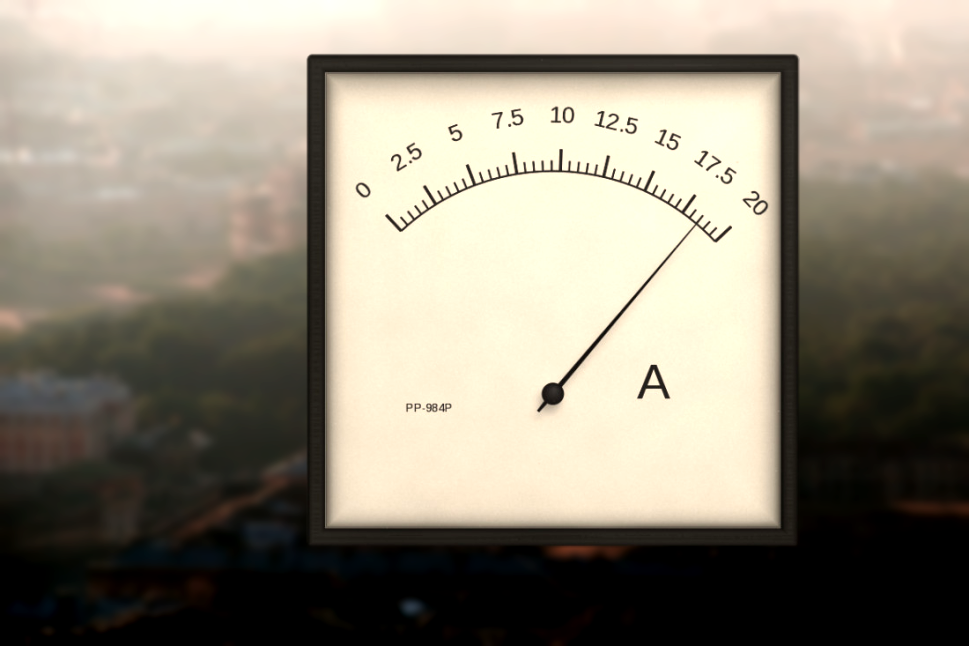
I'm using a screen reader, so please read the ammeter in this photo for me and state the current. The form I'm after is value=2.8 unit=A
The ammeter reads value=18.5 unit=A
